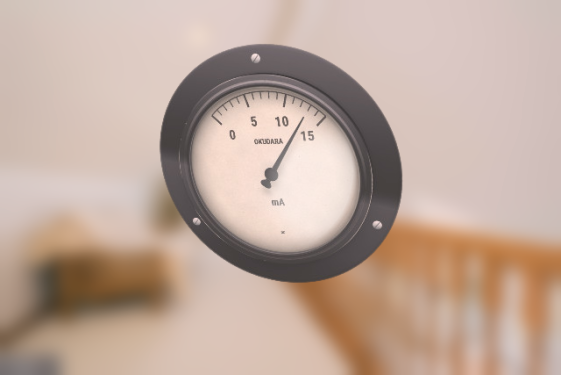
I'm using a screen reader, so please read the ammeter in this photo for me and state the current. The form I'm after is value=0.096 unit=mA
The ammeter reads value=13 unit=mA
